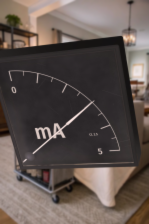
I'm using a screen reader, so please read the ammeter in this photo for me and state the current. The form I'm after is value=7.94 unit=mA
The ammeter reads value=3 unit=mA
